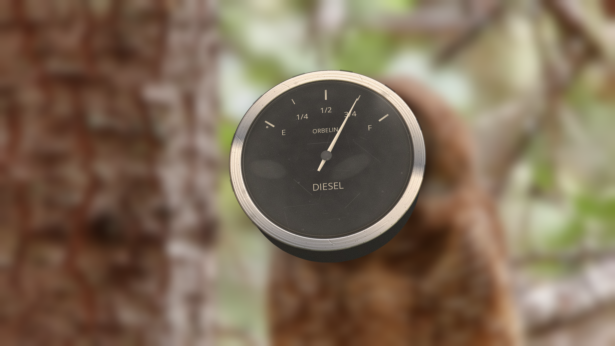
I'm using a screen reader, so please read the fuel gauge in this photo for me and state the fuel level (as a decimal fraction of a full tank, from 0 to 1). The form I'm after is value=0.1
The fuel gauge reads value=0.75
